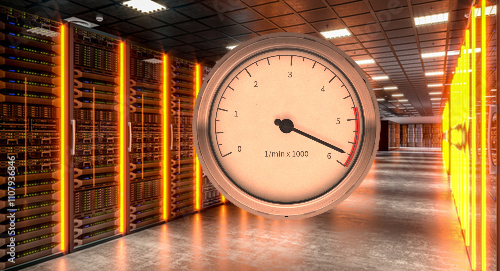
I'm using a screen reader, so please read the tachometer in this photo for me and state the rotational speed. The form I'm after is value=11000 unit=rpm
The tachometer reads value=5750 unit=rpm
